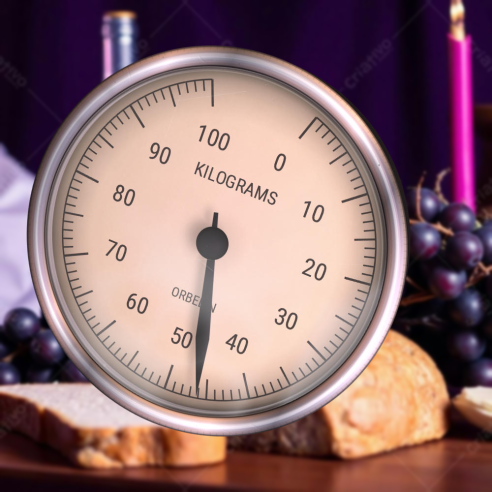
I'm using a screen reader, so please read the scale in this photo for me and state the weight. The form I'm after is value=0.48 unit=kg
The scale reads value=46 unit=kg
